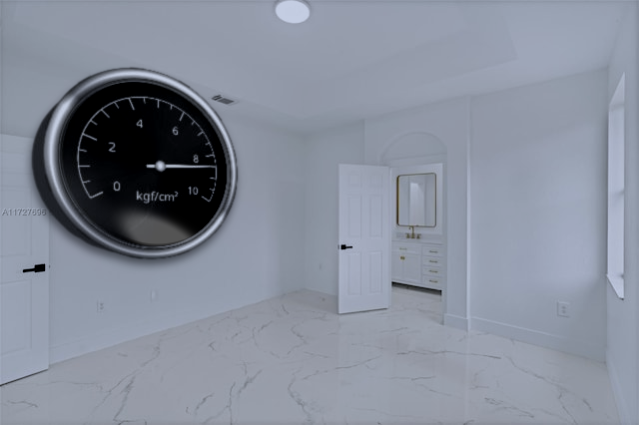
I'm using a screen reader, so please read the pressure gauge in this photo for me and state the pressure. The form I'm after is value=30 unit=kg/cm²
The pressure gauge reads value=8.5 unit=kg/cm²
